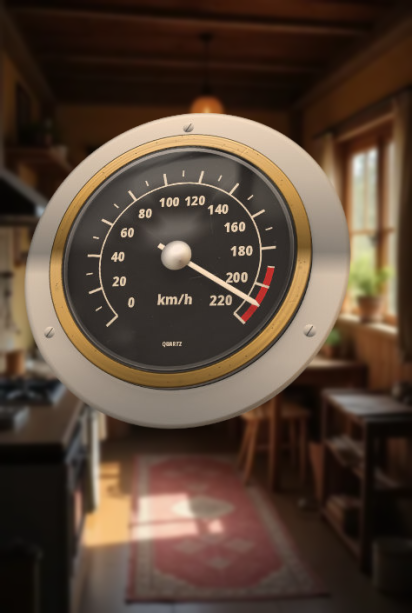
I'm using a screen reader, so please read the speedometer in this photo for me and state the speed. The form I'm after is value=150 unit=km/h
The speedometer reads value=210 unit=km/h
